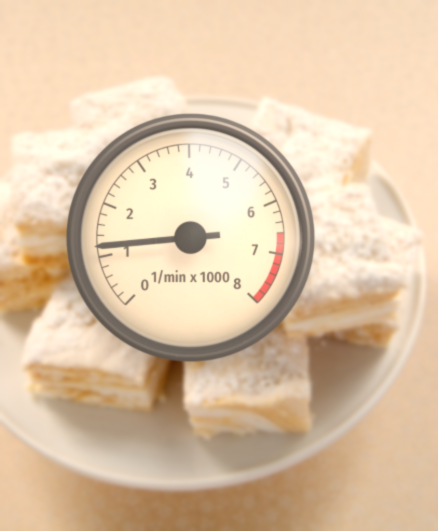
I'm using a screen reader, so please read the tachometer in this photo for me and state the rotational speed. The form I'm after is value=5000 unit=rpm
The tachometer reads value=1200 unit=rpm
